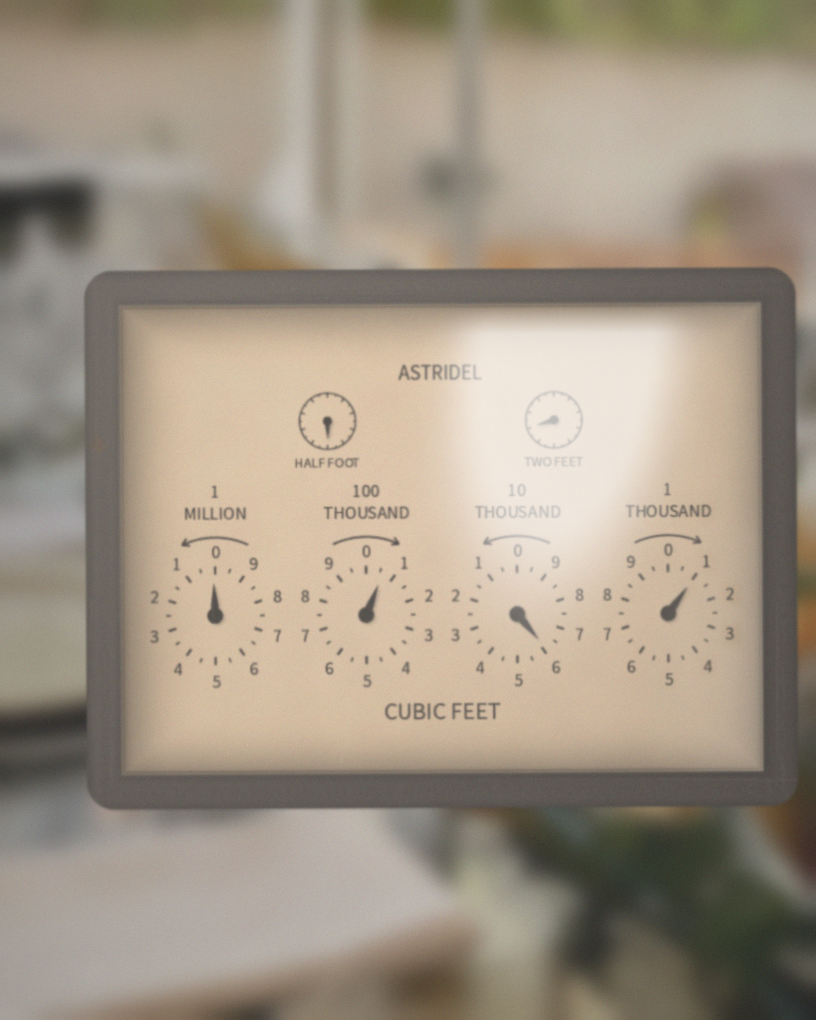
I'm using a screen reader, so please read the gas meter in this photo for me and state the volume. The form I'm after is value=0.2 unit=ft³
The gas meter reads value=6100 unit=ft³
